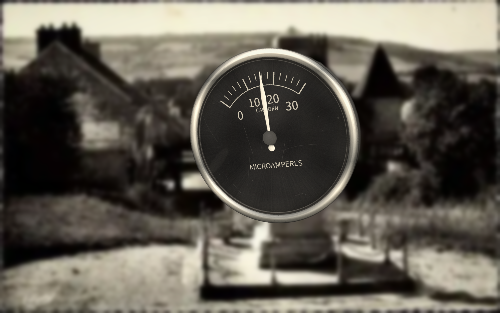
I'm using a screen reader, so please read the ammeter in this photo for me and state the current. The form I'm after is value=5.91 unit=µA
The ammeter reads value=16 unit=µA
